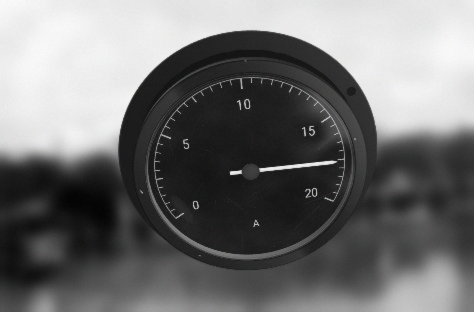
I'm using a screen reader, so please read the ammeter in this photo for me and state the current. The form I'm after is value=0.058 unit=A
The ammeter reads value=17.5 unit=A
